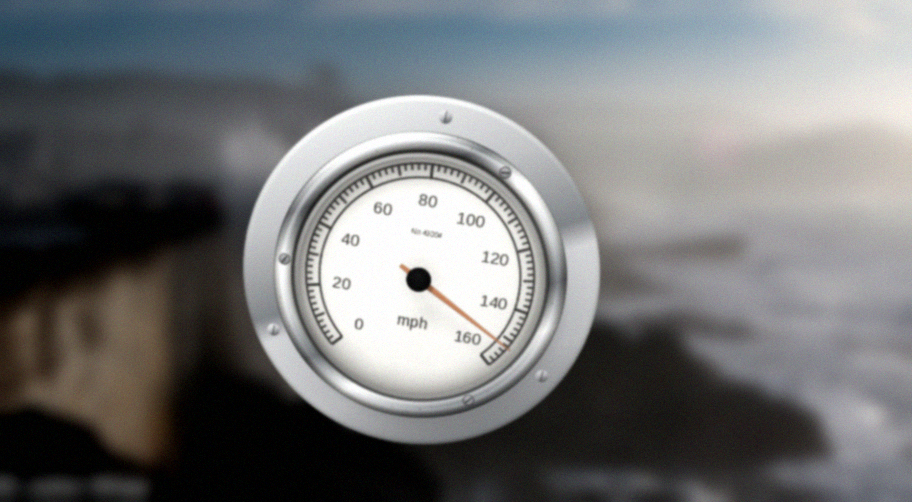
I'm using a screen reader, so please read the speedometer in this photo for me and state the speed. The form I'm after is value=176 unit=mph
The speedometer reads value=152 unit=mph
